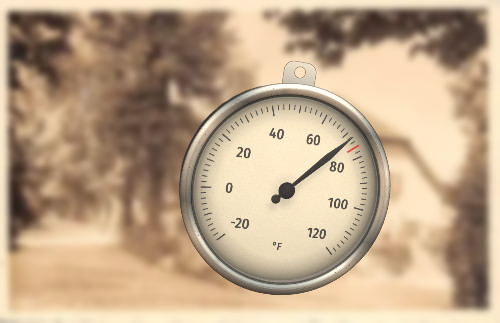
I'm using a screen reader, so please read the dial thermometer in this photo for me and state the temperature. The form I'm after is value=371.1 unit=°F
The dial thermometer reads value=72 unit=°F
